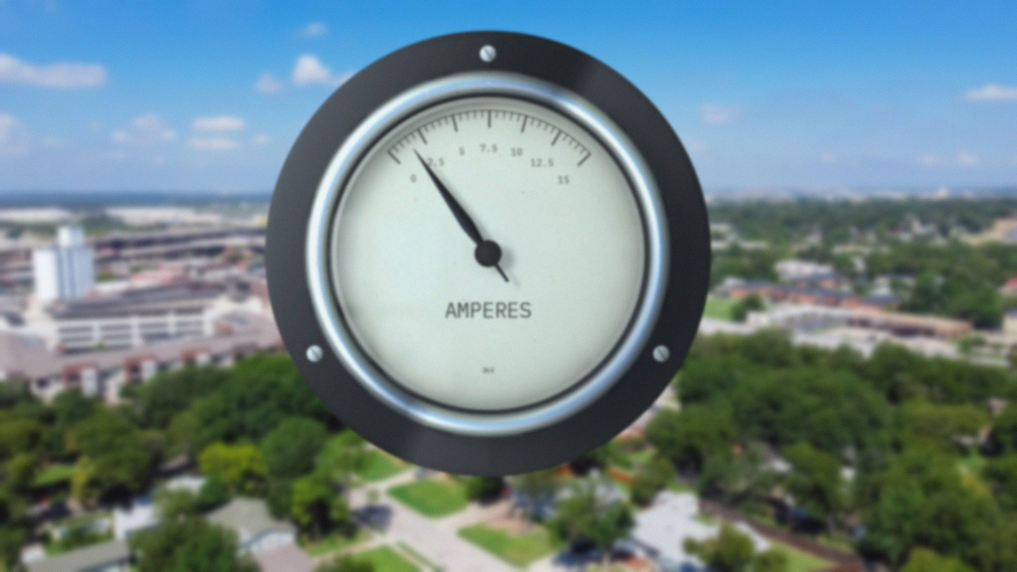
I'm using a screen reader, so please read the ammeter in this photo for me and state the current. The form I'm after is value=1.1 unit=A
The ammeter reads value=1.5 unit=A
